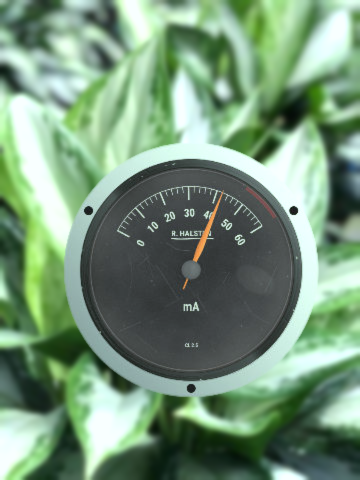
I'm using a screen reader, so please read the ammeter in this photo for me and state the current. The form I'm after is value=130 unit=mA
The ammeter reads value=42 unit=mA
